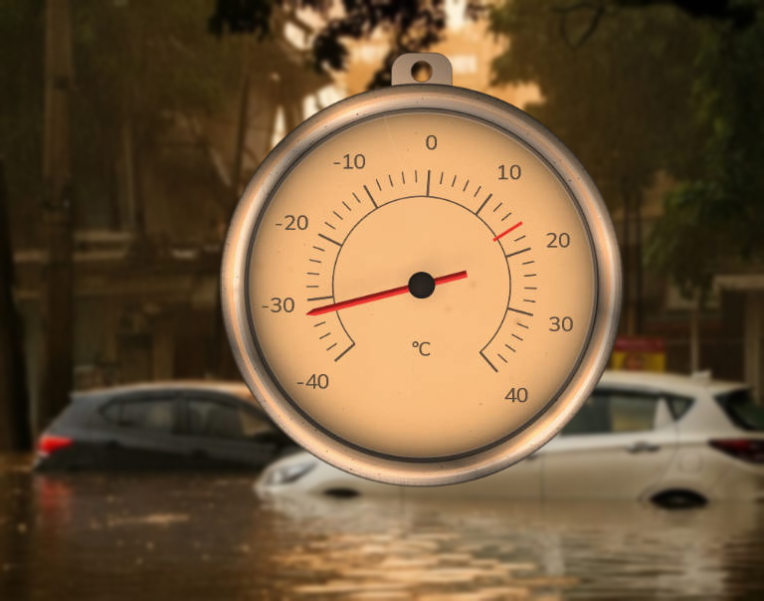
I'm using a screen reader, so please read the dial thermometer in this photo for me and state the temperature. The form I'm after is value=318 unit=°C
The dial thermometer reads value=-32 unit=°C
